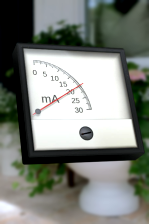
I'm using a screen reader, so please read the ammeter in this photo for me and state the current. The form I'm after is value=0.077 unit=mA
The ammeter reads value=20 unit=mA
